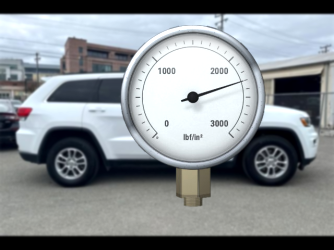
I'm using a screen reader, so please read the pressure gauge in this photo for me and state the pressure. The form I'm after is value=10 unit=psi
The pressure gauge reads value=2300 unit=psi
